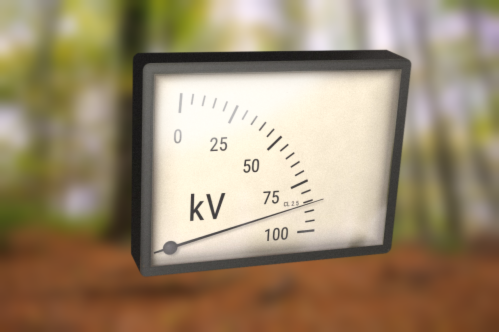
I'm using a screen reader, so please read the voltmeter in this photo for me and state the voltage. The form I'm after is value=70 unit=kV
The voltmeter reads value=85 unit=kV
